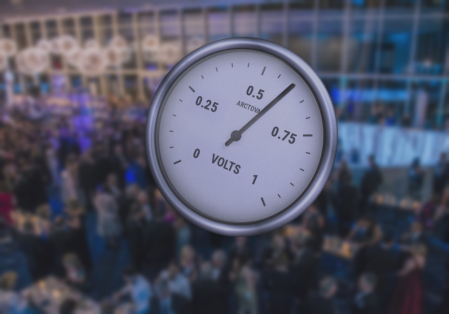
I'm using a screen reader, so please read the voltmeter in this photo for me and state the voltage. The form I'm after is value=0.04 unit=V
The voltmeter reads value=0.6 unit=V
